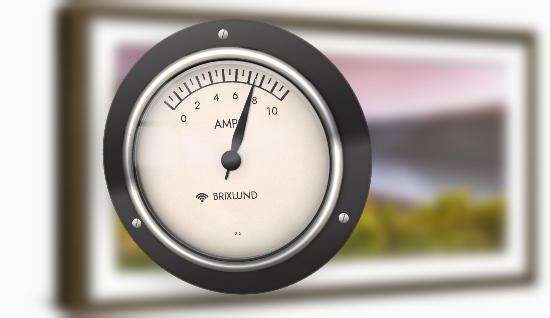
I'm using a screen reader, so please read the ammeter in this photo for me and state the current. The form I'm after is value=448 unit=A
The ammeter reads value=7.5 unit=A
